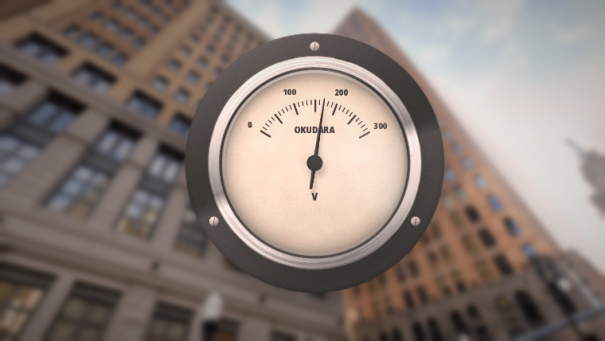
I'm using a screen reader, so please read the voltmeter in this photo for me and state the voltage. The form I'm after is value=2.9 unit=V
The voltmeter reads value=170 unit=V
